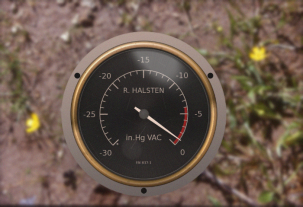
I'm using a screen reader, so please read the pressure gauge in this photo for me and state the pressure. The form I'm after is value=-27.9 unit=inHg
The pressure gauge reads value=-1 unit=inHg
